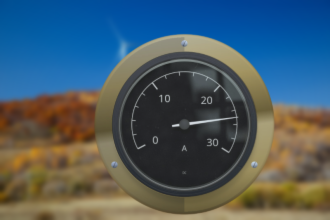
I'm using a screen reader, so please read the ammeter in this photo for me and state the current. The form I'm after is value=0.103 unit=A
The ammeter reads value=25 unit=A
